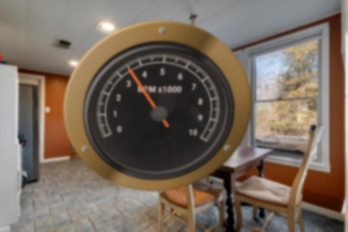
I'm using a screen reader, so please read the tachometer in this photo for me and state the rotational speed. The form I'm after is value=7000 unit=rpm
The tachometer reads value=3500 unit=rpm
